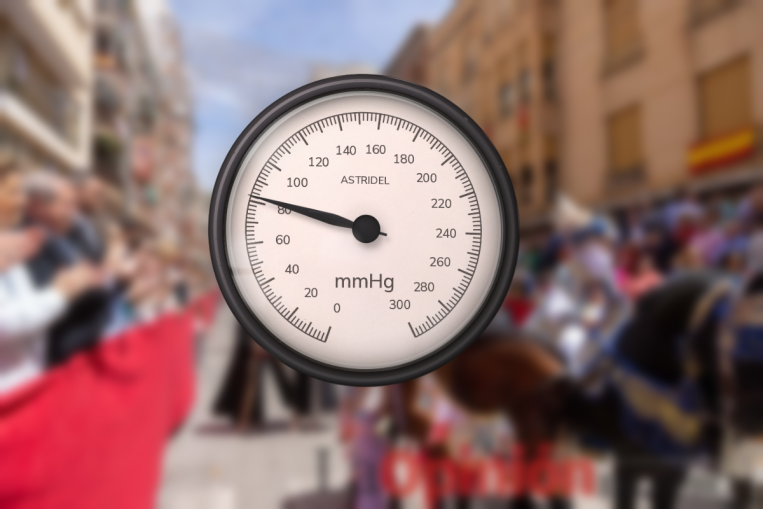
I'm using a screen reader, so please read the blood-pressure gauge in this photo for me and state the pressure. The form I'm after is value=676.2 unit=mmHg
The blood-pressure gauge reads value=82 unit=mmHg
